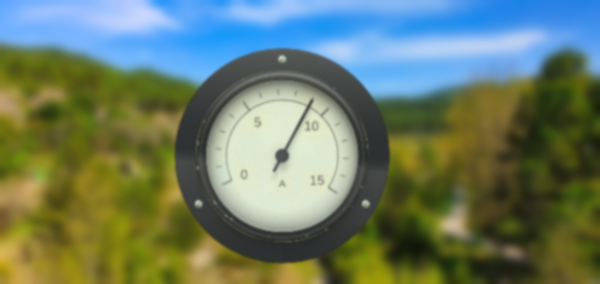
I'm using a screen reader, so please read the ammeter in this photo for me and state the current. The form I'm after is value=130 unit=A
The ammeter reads value=9 unit=A
